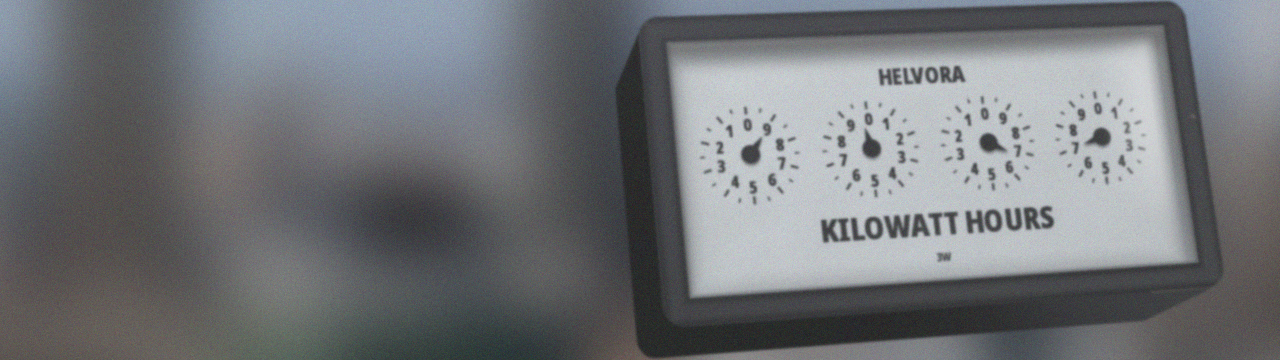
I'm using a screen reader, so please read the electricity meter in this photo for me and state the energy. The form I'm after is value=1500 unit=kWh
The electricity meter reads value=8967 unit=kWh
